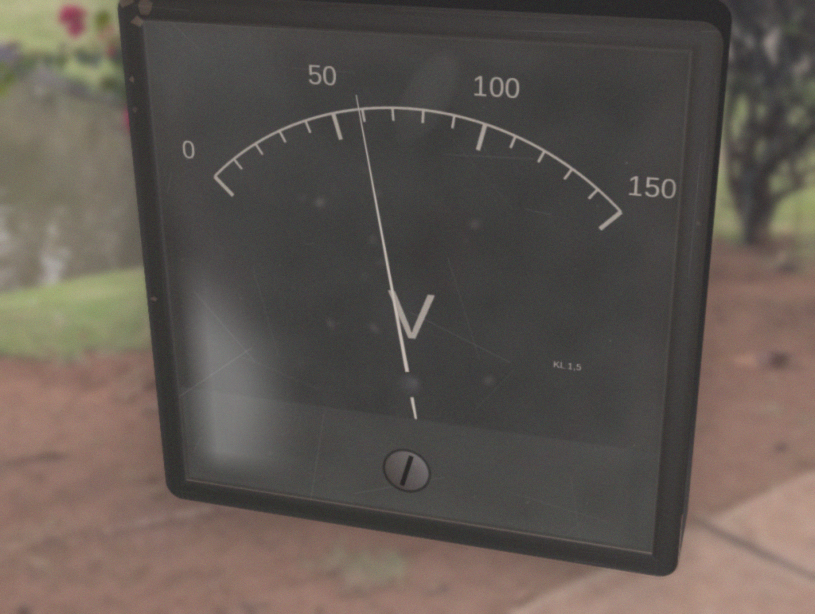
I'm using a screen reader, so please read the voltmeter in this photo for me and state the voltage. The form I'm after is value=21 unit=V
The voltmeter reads value=60 unit=V
